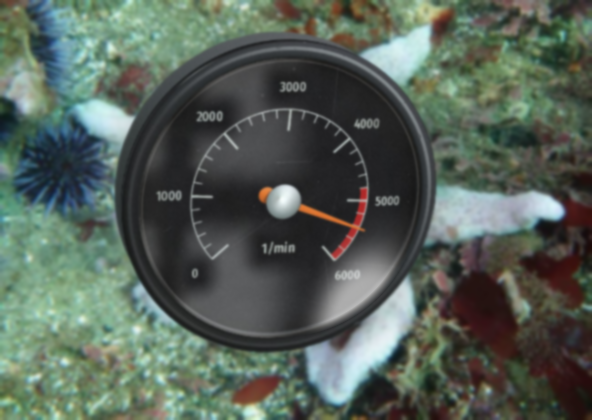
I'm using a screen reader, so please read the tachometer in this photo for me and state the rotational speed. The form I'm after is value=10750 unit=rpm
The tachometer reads value=5400 unit=rpm
